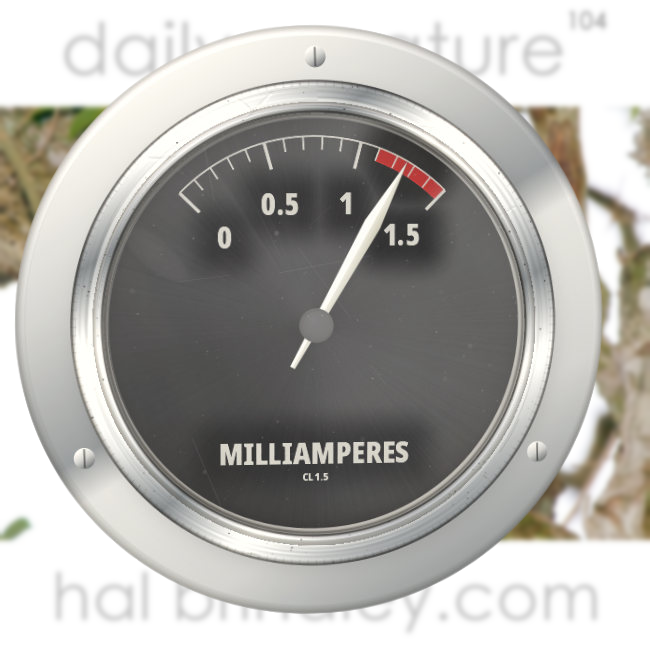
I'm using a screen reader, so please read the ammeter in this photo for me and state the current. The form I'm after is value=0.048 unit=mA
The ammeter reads value=1.25 unit=mA
